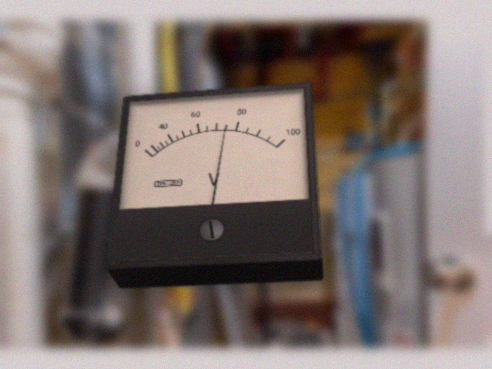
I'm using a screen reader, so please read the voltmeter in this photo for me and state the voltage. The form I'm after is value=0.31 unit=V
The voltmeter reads value=75 unit=V
